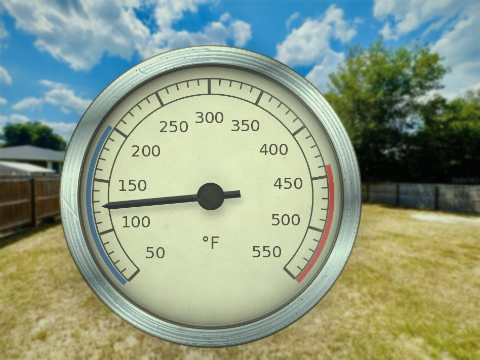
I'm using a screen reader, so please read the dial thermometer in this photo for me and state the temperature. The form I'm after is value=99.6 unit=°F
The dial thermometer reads value=125 unit=°F
